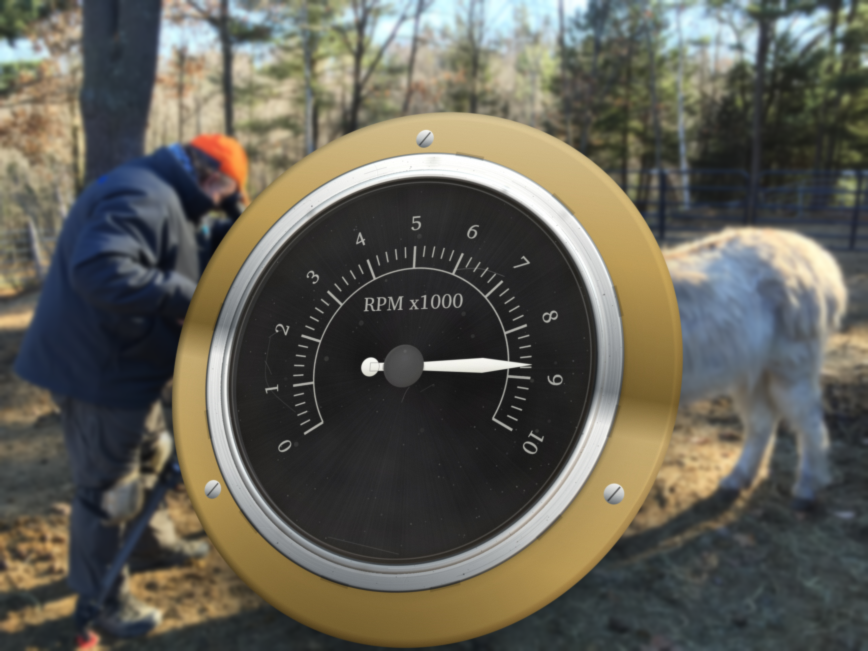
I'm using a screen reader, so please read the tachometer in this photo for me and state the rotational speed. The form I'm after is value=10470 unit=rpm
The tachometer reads value=8800 unit=rpm
